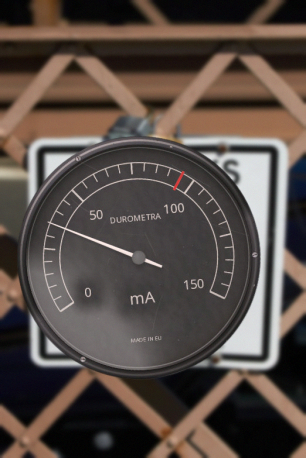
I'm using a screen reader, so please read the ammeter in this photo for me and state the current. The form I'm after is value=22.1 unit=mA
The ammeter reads value=35 unit=mA
